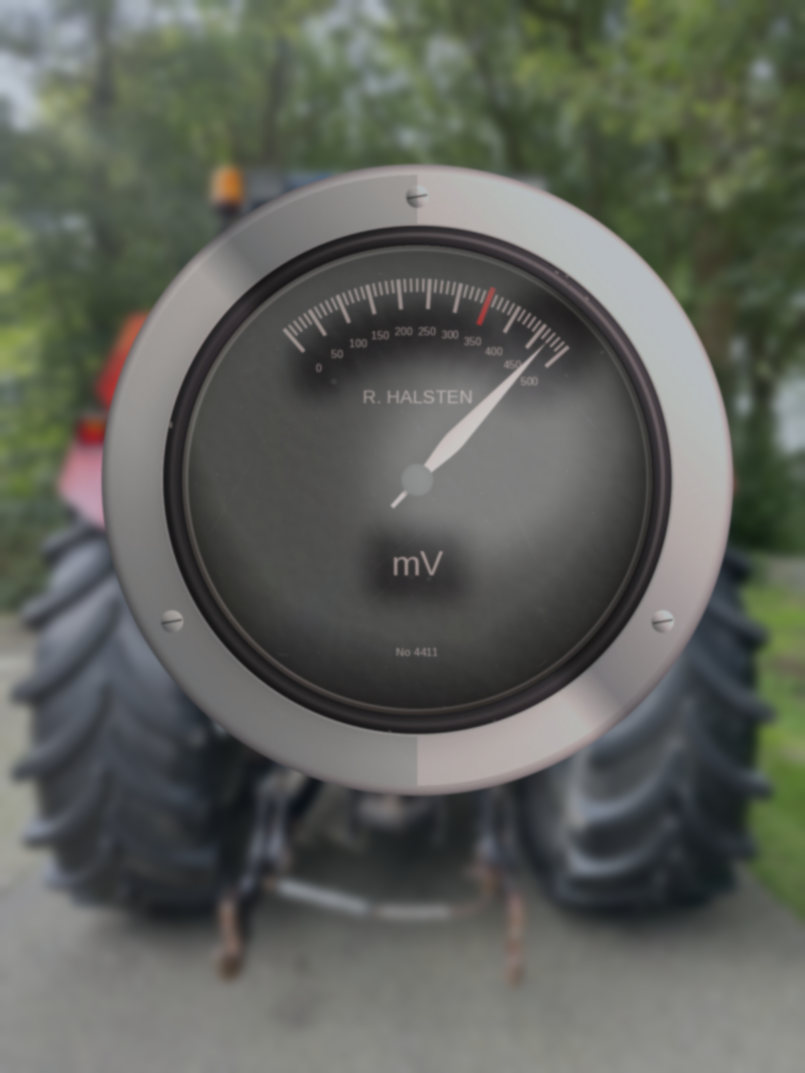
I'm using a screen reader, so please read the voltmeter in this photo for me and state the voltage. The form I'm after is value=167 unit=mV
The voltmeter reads value=470 unit=mV
